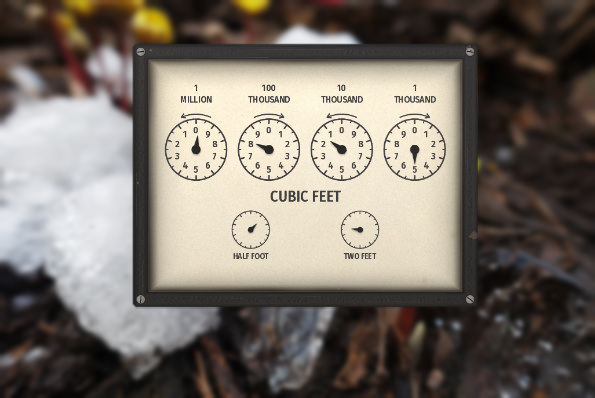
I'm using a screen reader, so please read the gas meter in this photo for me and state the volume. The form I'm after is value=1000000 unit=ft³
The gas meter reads value=981500 unit=ft³
